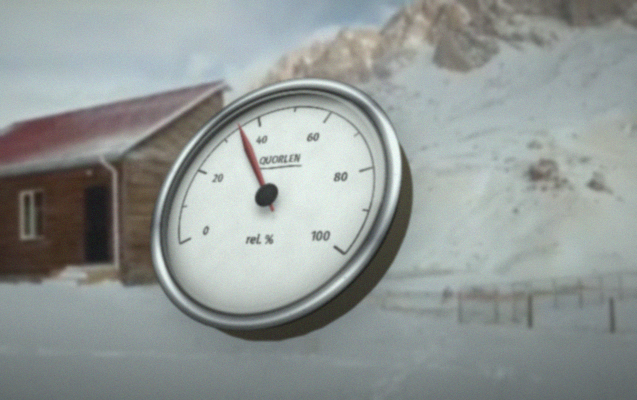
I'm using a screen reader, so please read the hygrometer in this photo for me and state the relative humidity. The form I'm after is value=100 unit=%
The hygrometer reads value=35 unit=%
